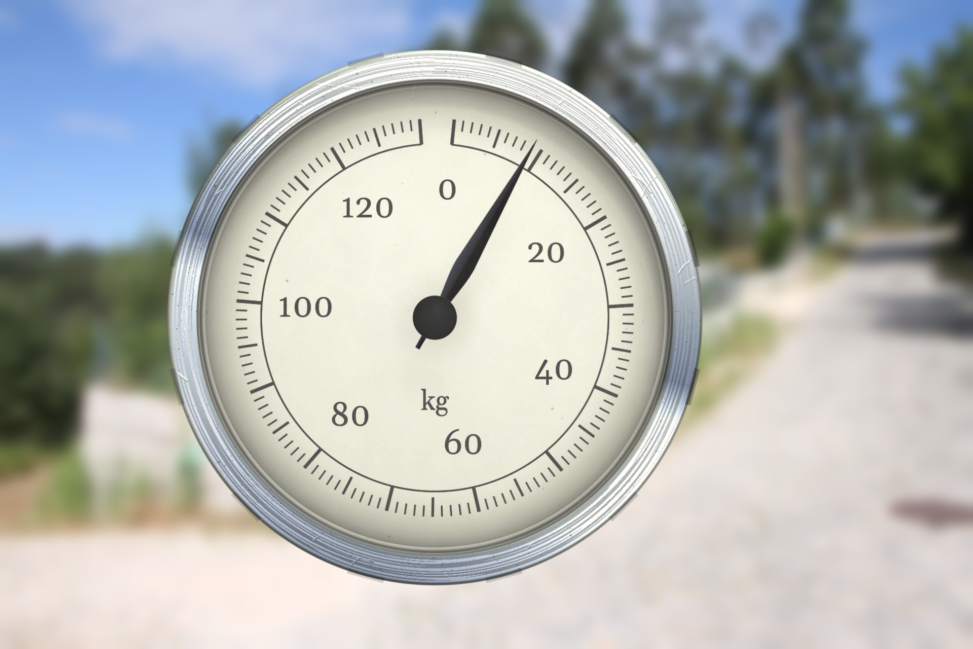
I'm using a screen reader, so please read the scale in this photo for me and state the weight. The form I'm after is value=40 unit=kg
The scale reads value=9 unit=kg
